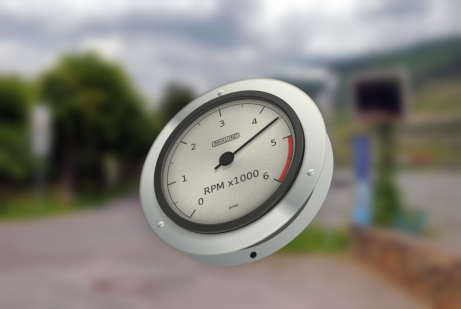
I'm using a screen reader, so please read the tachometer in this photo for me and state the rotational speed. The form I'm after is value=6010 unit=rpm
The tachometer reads value=4500 unit=rpm
